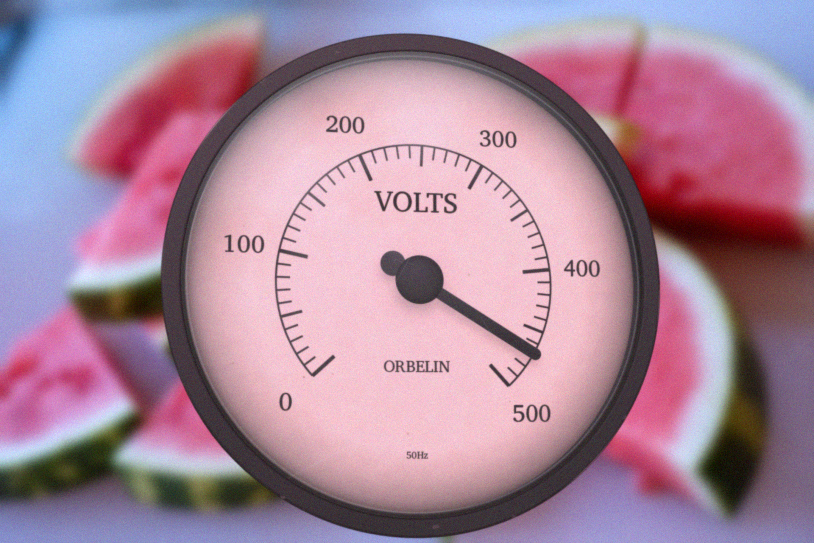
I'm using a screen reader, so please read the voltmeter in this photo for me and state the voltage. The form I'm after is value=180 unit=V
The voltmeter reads value=470 unit=V
